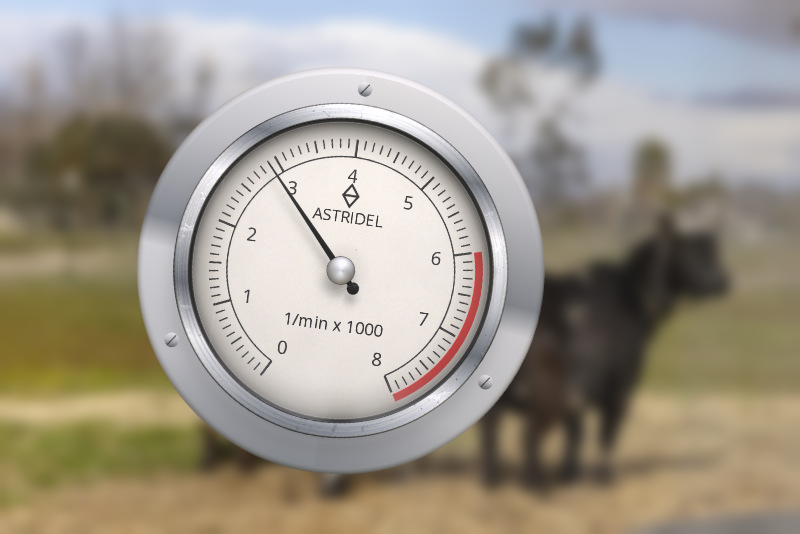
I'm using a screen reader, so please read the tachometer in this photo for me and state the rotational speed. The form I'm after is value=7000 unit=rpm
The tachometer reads value=2900 unit=rpm
